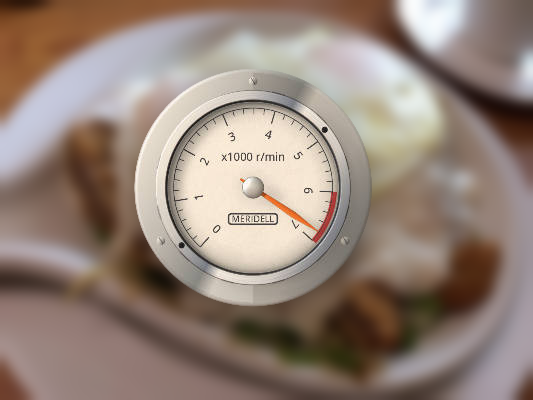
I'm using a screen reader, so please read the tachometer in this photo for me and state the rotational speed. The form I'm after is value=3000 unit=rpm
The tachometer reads value=6800 unit=rpm
